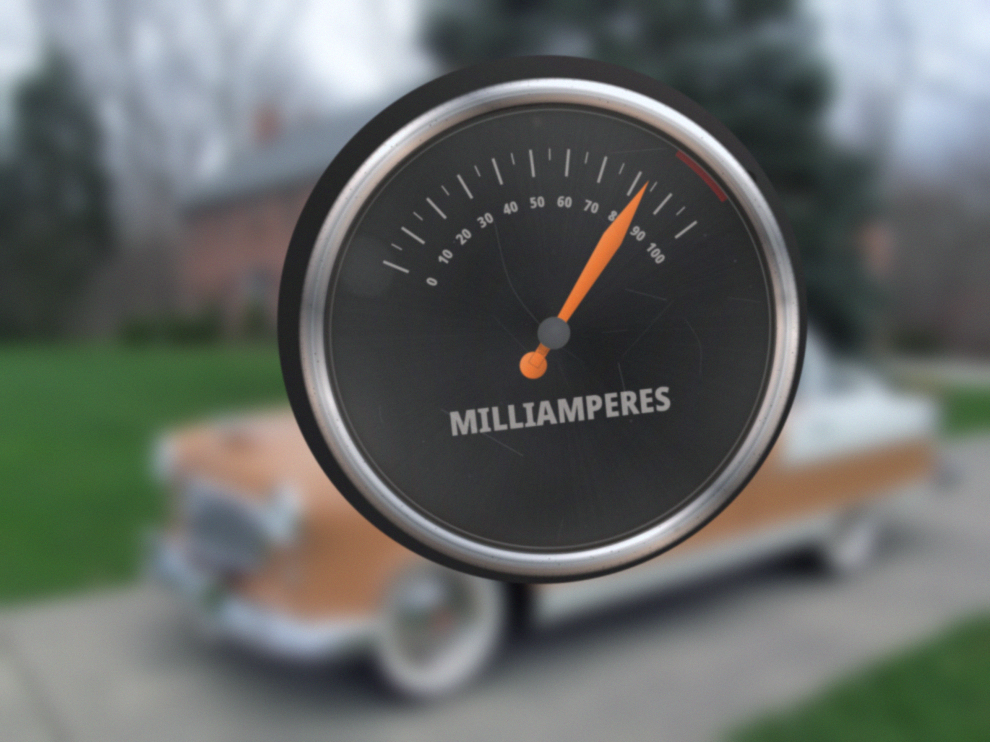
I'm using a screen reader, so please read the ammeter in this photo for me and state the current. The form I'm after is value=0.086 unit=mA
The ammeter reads value=82.5 unit=mA
